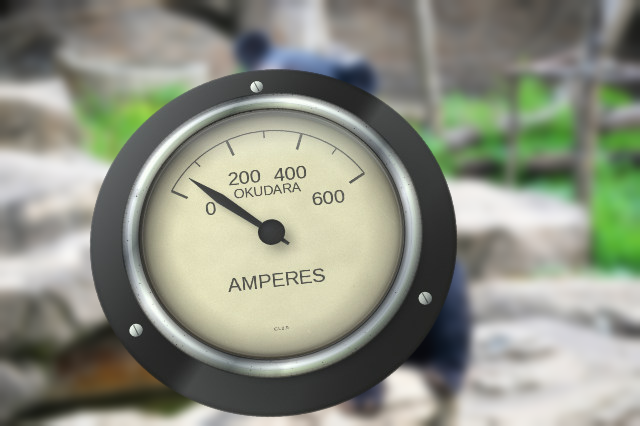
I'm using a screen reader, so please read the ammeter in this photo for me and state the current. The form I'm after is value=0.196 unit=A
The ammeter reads value=50 unit=A
